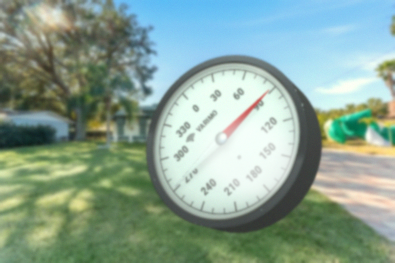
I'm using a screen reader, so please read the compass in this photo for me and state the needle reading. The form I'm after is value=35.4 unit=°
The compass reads value=90 unit=°
